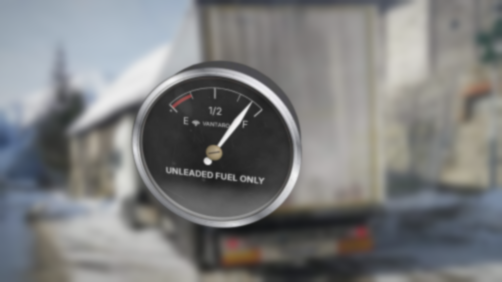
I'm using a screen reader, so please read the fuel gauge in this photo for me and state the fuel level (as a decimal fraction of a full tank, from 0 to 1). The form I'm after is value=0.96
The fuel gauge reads value=0.875
